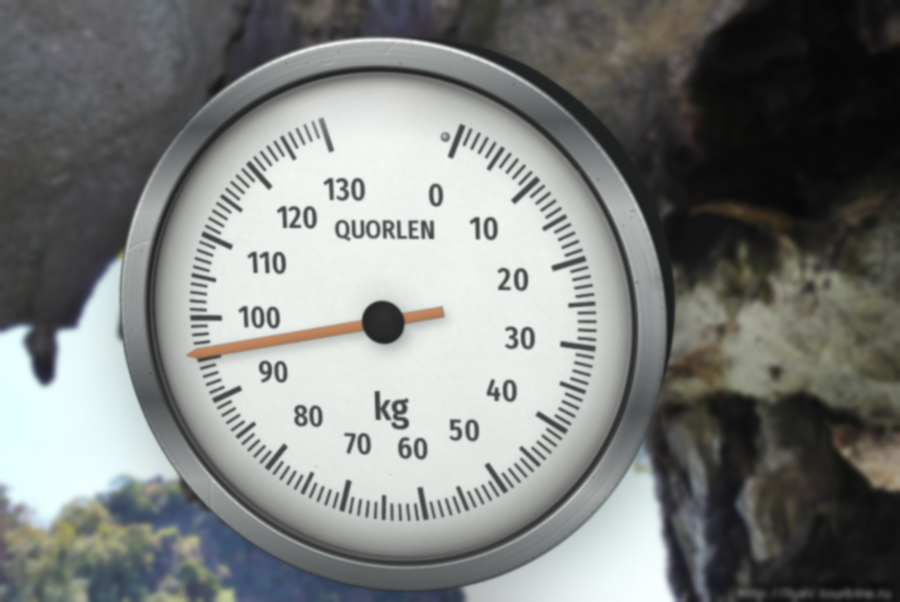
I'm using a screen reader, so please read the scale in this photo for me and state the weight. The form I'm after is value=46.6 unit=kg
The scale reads value=96 unit=kg
